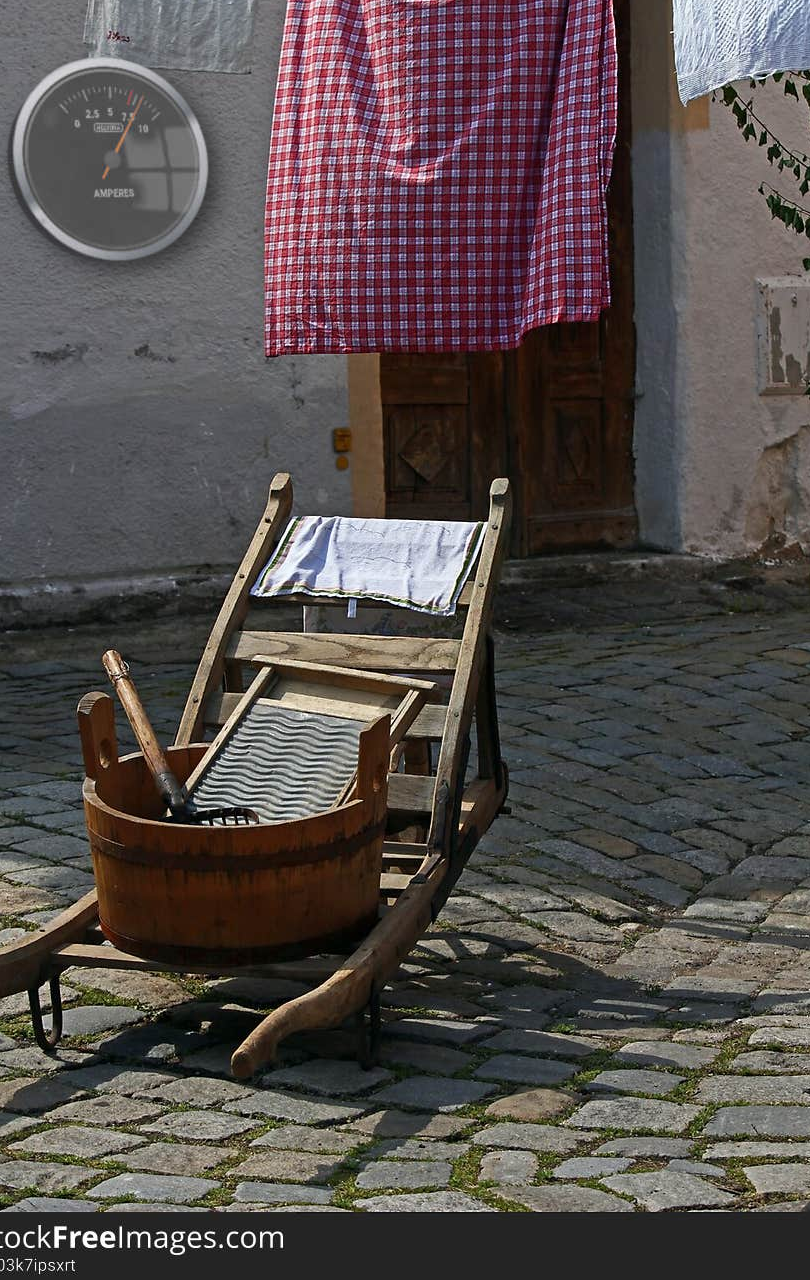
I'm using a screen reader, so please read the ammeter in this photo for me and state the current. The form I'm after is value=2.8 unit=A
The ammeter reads value=8 unit=A
